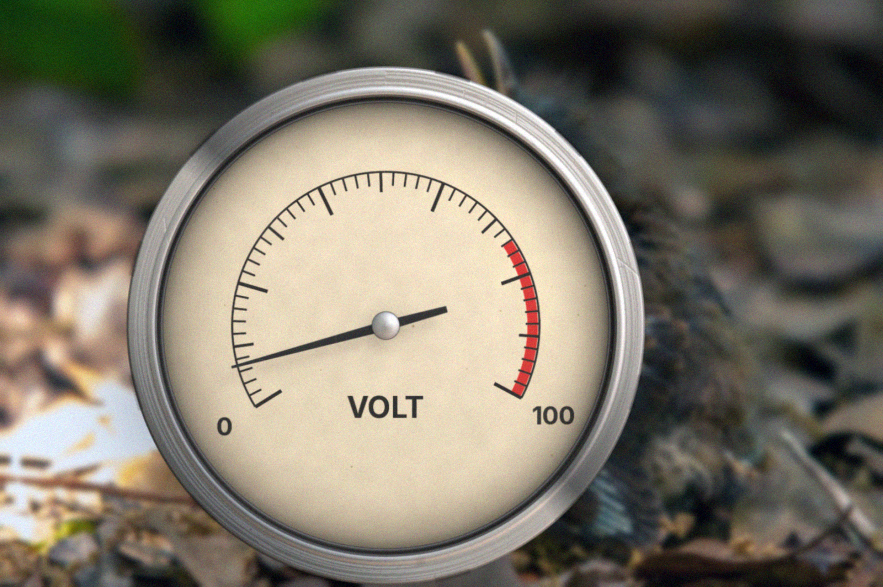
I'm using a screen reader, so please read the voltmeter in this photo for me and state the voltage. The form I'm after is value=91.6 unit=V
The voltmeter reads value=7 unit=V
